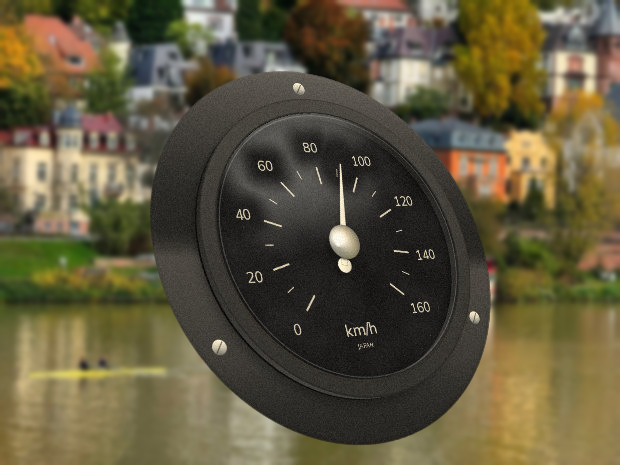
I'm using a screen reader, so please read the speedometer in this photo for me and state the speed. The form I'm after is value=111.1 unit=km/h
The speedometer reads value=90 unit=km/h
